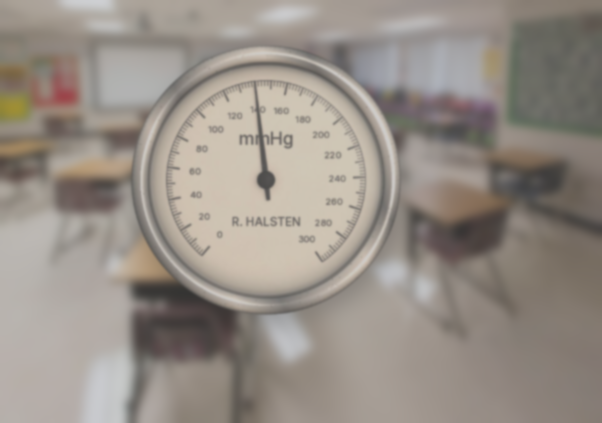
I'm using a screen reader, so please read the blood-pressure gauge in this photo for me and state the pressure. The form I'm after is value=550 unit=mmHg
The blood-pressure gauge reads value=140 unit=mmHg
